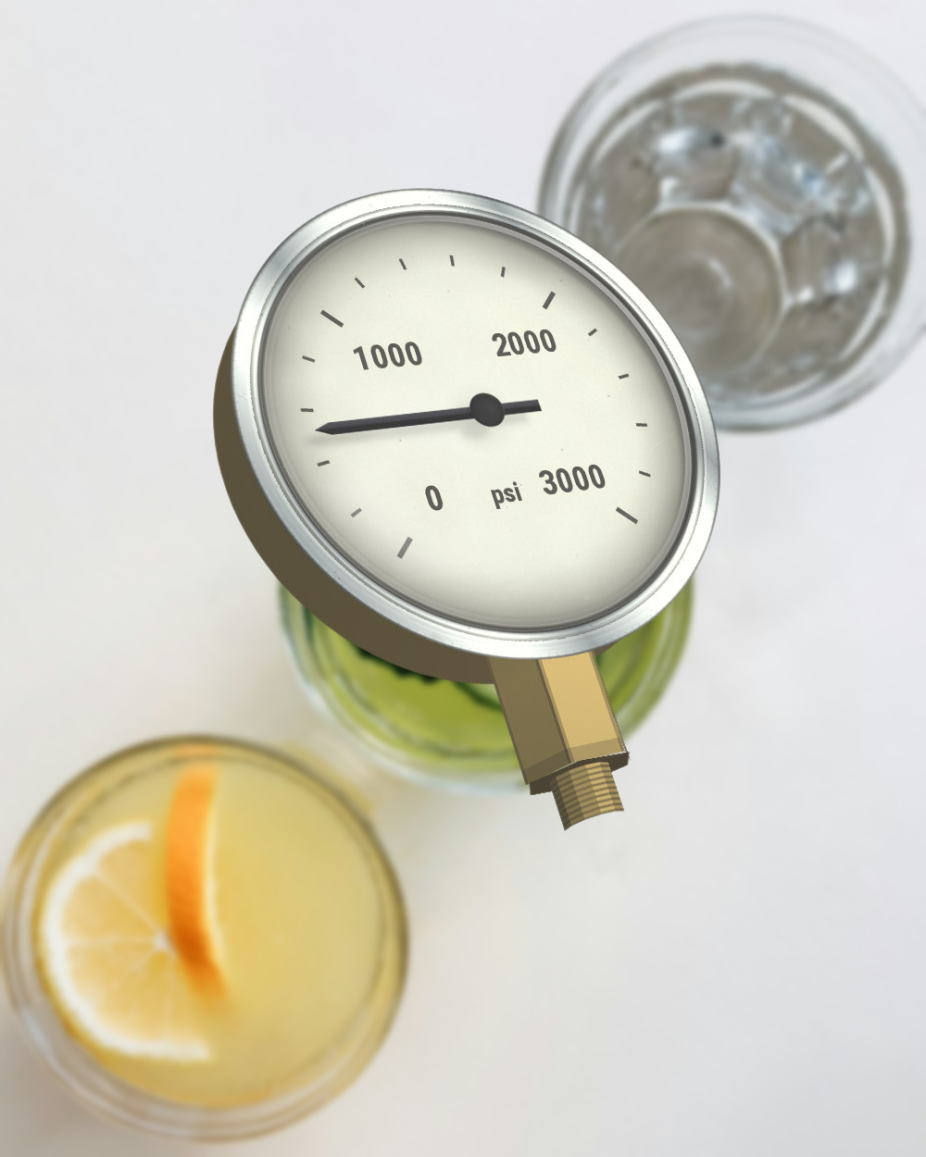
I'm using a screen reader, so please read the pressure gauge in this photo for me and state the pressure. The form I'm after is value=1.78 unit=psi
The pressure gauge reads value=500 unit=psi
